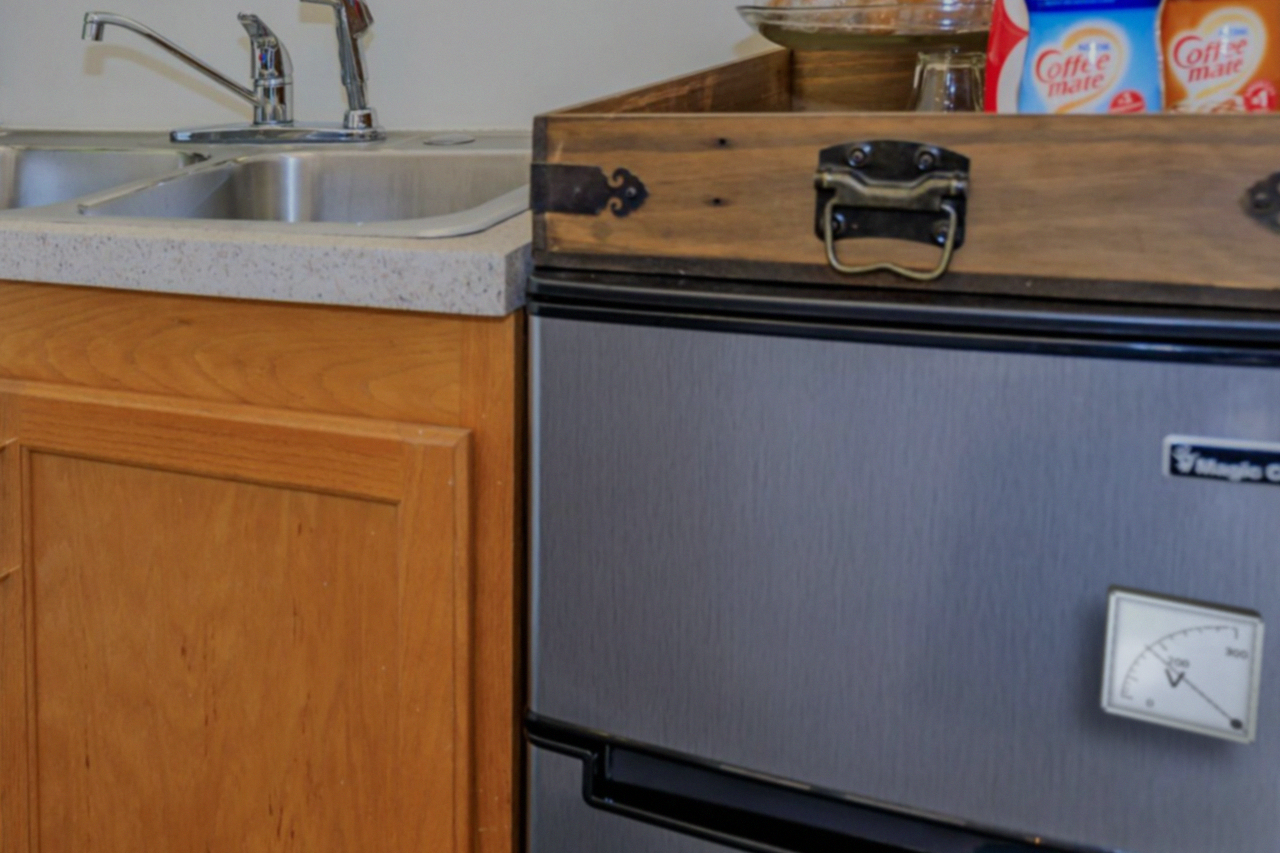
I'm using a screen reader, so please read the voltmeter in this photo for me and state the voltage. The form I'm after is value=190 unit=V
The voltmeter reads value=180 unit=V
